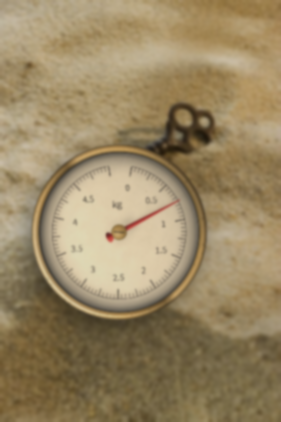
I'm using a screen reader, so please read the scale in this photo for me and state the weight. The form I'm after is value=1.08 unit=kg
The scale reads value=0.75 unit=kg
